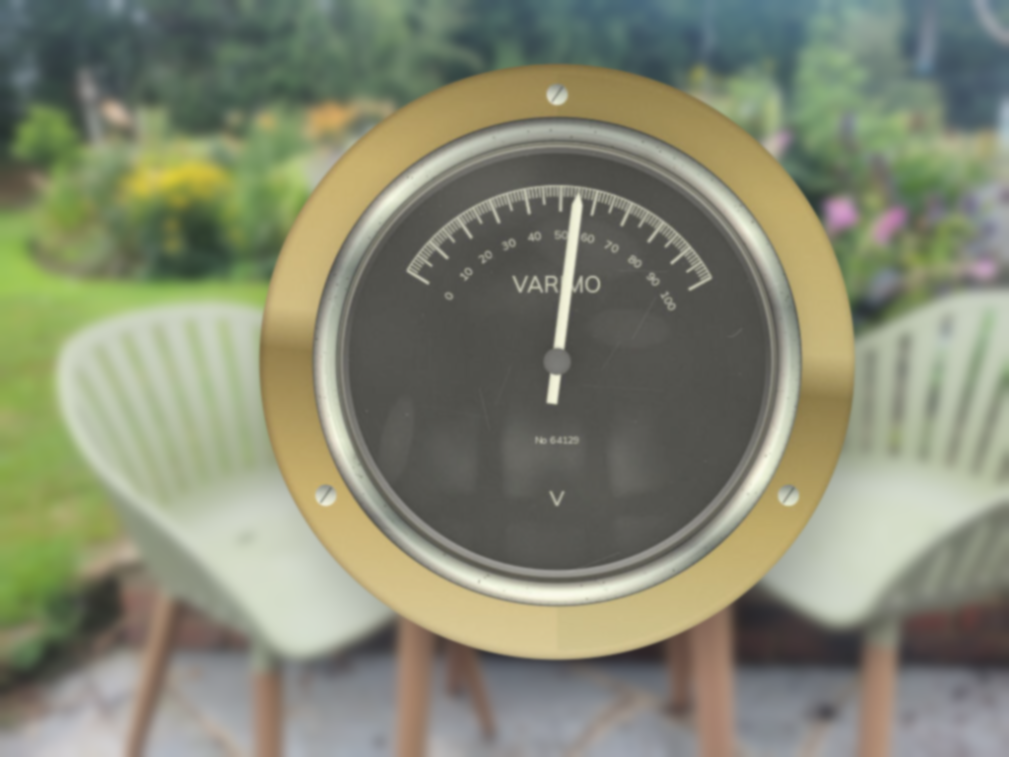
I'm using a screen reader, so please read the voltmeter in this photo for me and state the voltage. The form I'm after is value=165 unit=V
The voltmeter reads value=55 unit=V
